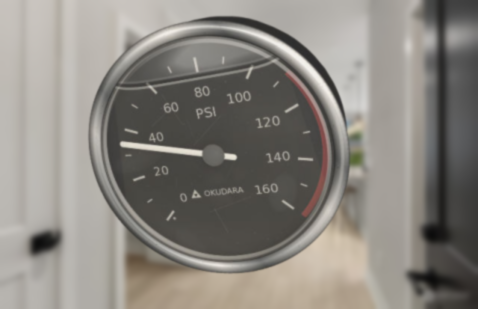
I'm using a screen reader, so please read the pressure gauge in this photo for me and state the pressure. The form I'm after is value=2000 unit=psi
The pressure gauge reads value=35 unit=psi
